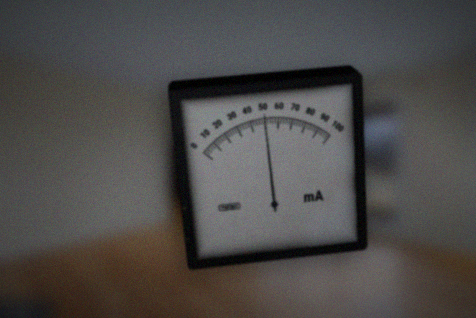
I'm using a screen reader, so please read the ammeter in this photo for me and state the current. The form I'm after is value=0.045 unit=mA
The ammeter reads value=50 unit=mA
